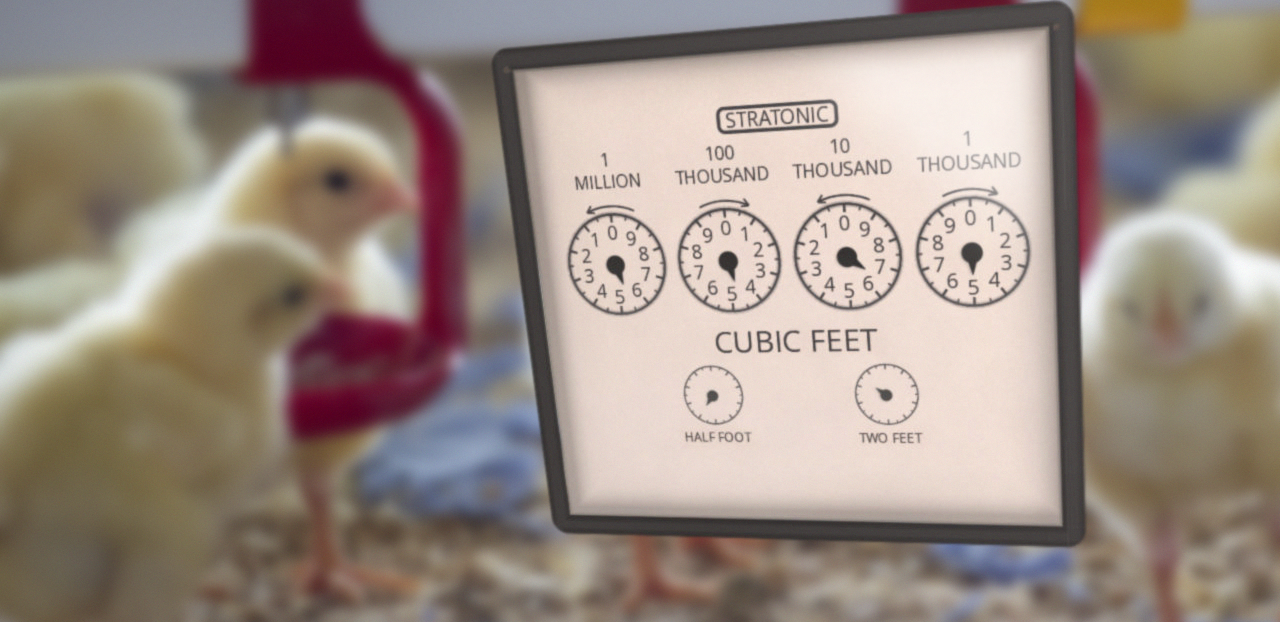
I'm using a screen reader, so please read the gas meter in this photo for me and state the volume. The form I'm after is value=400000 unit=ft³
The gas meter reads value=546500 unit=ft³
